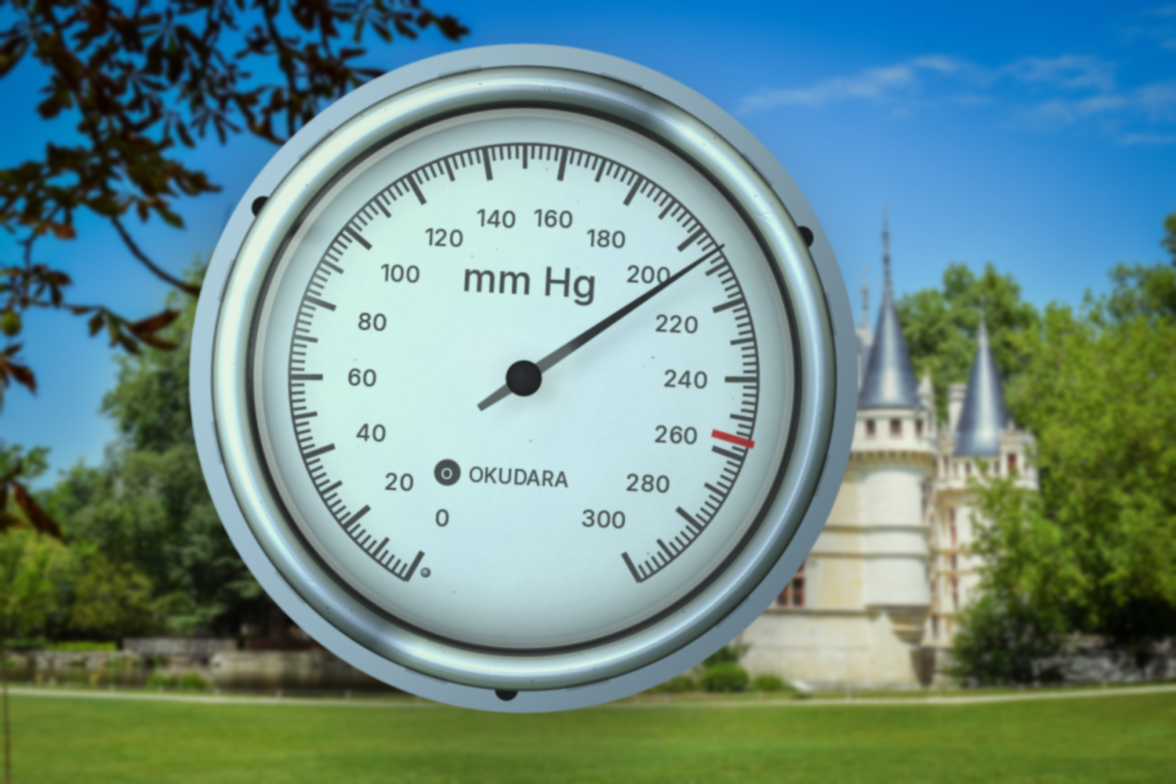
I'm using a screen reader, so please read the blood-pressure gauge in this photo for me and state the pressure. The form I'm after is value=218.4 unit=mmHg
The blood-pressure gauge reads value=206 unit=mmHg
